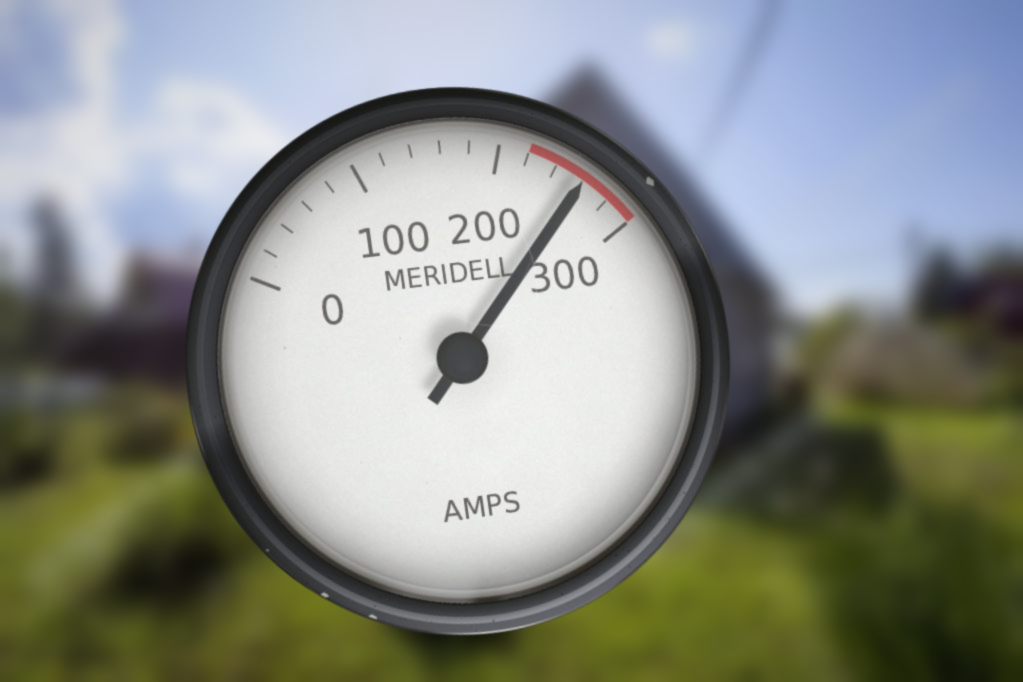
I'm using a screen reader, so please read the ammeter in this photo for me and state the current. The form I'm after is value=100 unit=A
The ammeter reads value=260 unit=A
